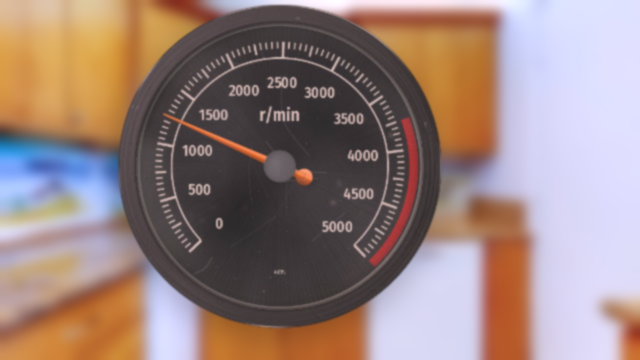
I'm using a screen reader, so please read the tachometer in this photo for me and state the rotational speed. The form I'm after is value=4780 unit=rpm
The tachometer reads value=1250 unit=rpm
